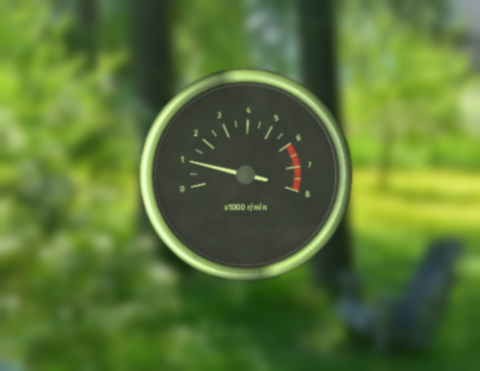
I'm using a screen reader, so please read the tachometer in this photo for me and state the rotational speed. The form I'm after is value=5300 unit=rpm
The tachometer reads value=1000 unit=rpm
